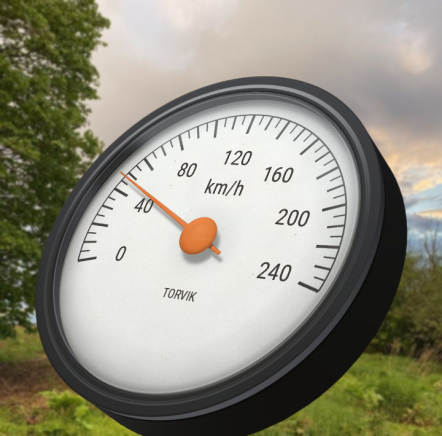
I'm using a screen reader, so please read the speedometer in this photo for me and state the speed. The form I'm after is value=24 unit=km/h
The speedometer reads value=47.5 unit=km/h
